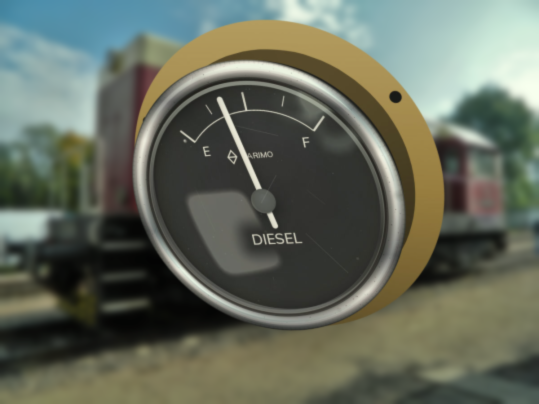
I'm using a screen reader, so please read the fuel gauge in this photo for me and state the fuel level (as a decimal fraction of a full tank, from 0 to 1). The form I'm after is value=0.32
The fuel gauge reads value=0.375
